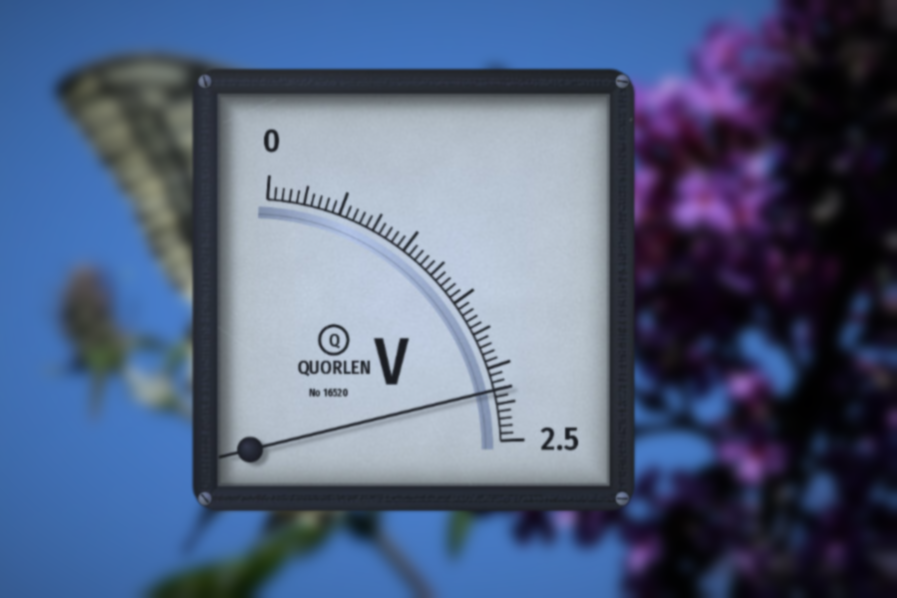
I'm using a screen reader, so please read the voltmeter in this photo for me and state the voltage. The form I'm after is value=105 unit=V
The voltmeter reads value=2.15 unit=V
